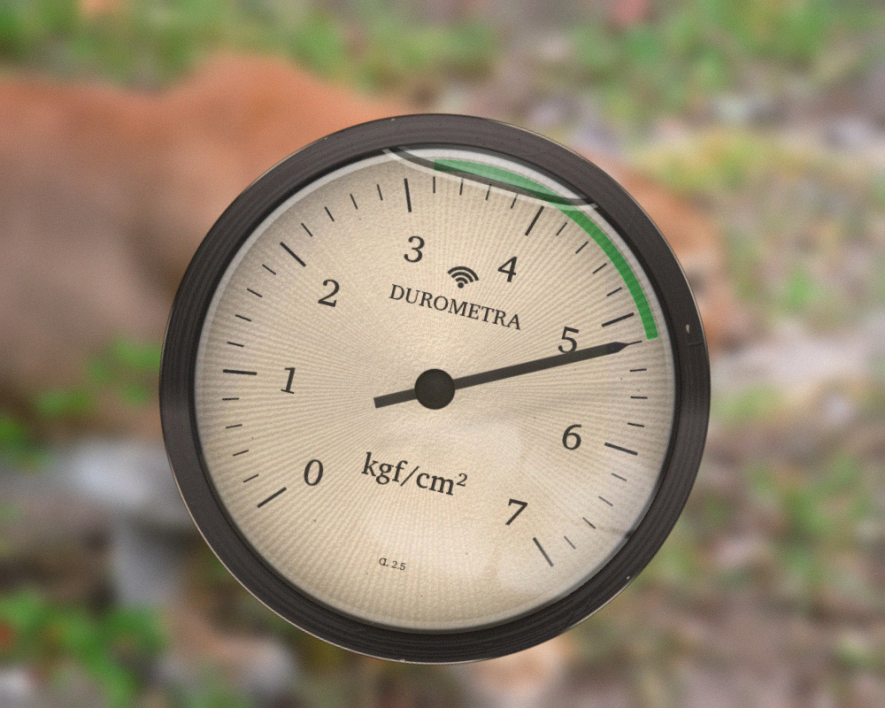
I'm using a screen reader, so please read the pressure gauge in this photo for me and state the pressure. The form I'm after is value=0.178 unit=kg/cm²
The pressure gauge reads value=5.2 unit=kg/cm²
